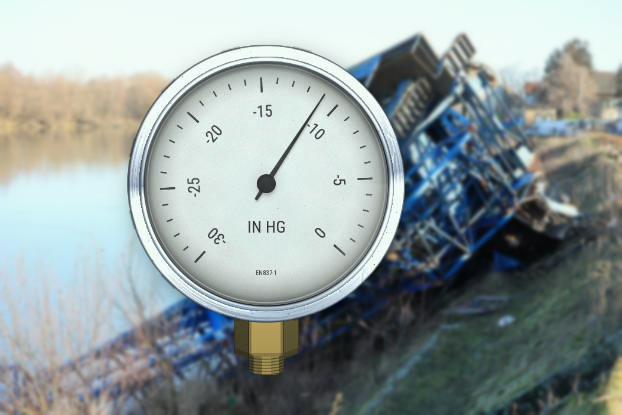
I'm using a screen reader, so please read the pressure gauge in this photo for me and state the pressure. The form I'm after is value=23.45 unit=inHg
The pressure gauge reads value=-11 unit=inHg
